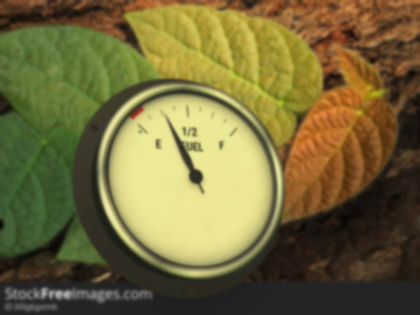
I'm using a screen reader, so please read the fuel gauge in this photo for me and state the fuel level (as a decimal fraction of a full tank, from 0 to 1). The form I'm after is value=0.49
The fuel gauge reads value=0.25
